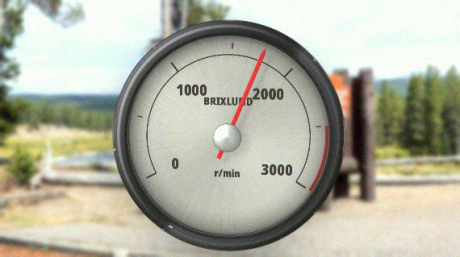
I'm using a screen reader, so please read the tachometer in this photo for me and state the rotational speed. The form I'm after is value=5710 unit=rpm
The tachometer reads value=1750 unit=rpm
